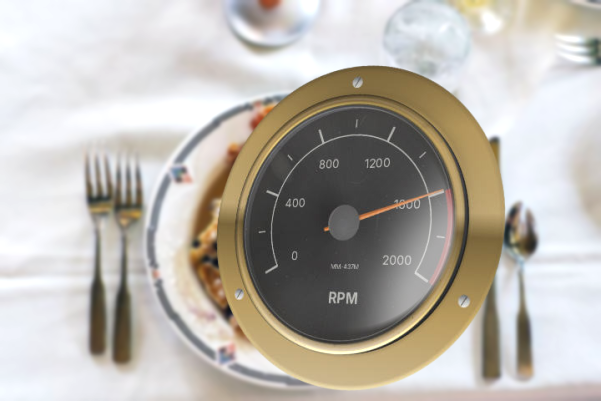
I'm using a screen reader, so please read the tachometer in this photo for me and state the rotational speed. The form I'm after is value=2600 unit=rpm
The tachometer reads value=1600 unit=rpm
